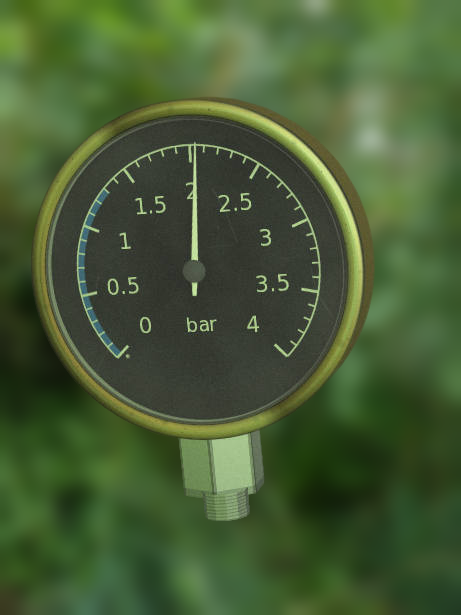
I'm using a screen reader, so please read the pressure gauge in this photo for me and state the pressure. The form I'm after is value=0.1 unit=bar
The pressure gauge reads value=2.05 unit=bar
